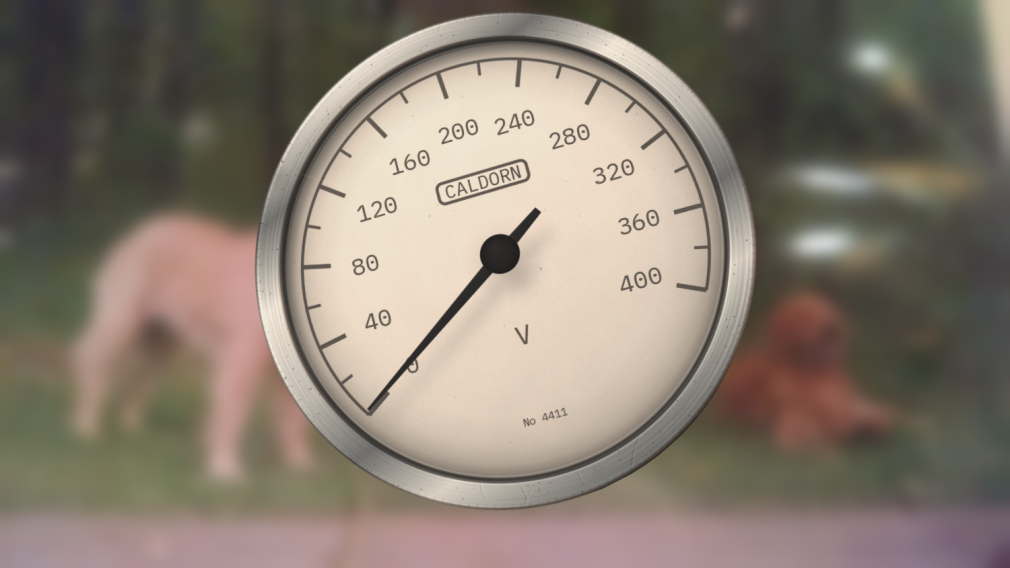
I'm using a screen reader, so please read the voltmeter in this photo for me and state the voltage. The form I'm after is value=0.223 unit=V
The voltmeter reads value=0 unit=V
